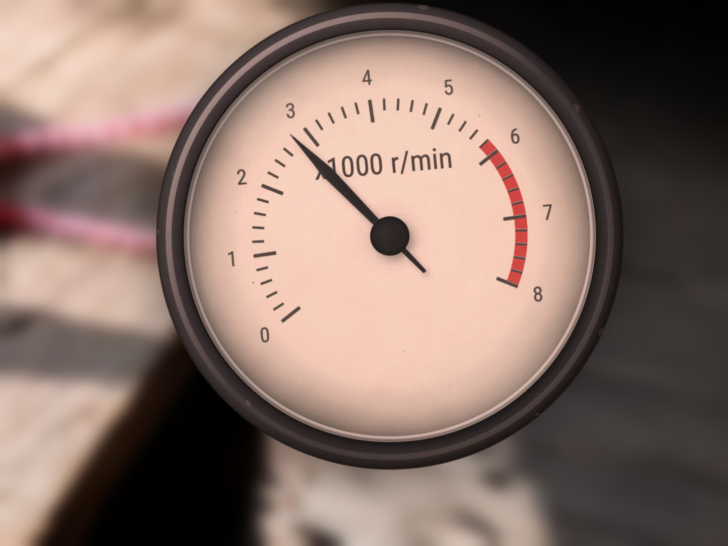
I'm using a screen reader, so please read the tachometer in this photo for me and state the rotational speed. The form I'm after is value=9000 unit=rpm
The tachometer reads value=2800 unit=rpm
